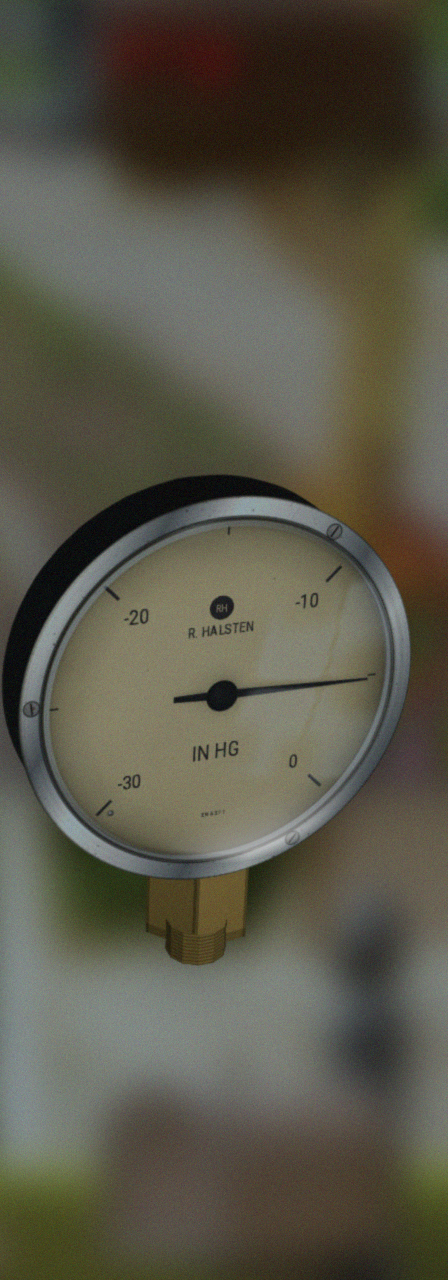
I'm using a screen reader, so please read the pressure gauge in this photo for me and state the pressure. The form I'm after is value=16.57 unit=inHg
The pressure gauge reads value=-5 unit=inHg
